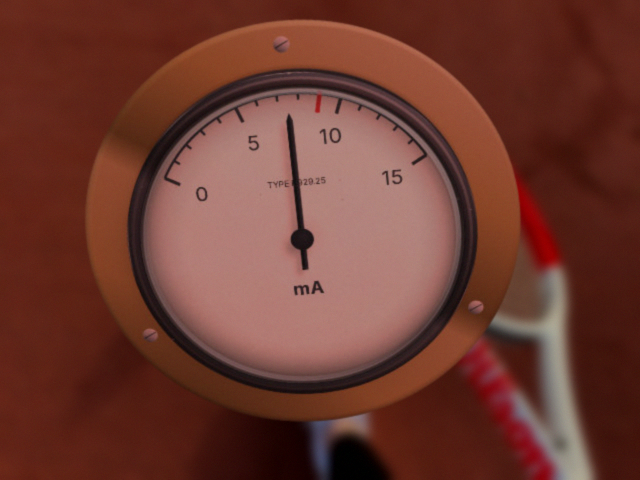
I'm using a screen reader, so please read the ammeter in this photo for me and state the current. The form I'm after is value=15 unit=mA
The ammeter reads value=7.5 unit=mA
